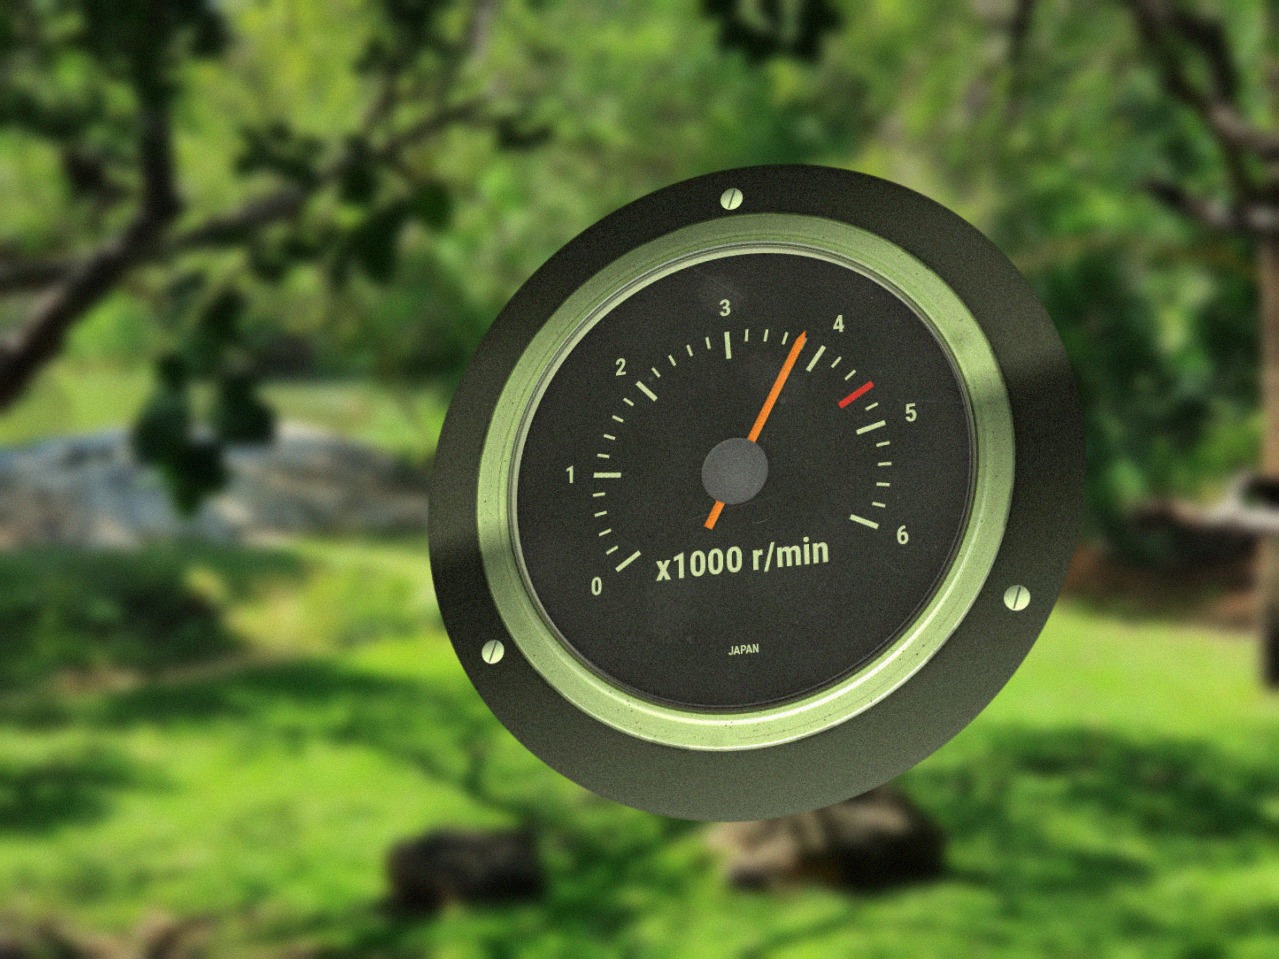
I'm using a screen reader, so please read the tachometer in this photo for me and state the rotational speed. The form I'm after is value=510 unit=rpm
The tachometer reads value=3800 unit=rpm
